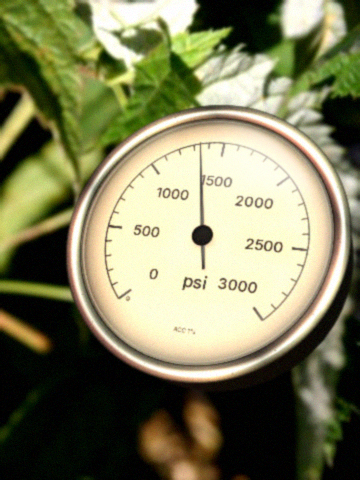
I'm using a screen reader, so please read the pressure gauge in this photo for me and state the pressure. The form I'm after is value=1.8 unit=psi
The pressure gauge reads value=1350 unit=psi
